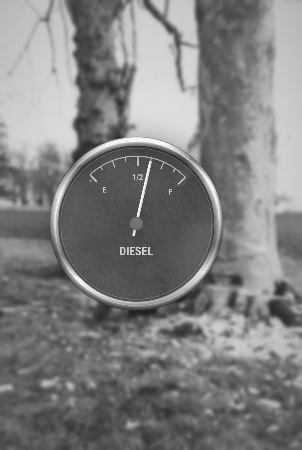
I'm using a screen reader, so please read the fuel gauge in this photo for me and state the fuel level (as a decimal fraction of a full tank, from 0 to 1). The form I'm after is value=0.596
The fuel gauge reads value=0.625
